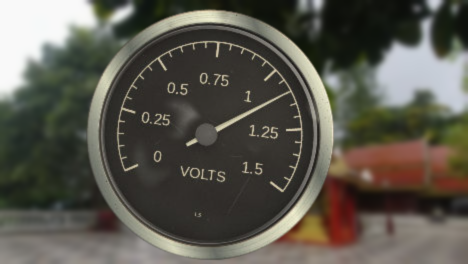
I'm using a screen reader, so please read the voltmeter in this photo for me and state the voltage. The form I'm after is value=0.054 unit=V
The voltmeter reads value=1.1 unit=V
